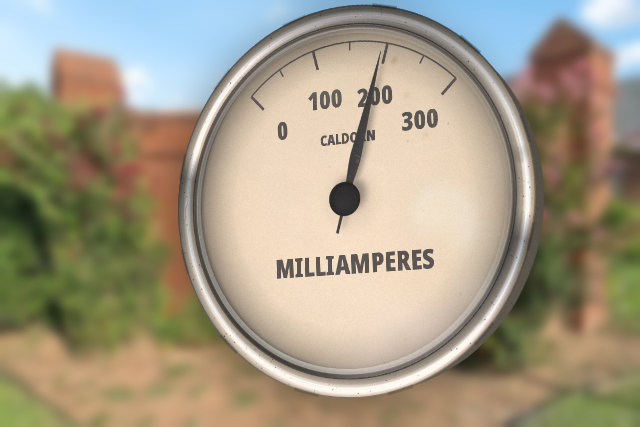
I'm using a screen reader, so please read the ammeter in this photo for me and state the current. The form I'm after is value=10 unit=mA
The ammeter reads value=200 unit=mA
